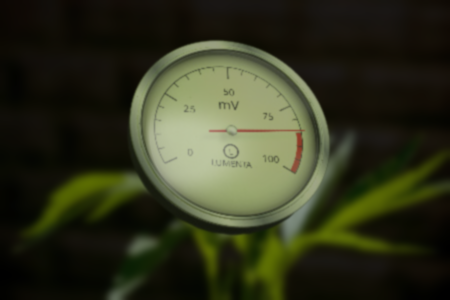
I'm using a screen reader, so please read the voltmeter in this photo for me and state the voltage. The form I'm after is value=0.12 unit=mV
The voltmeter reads value=85 unit=mV
